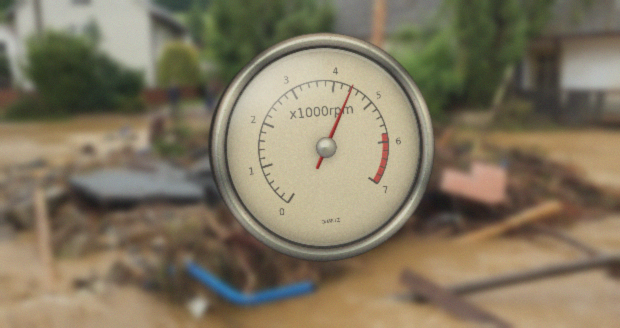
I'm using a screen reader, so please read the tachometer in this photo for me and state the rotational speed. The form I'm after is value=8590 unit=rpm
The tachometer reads value=4400 unit=rpm
